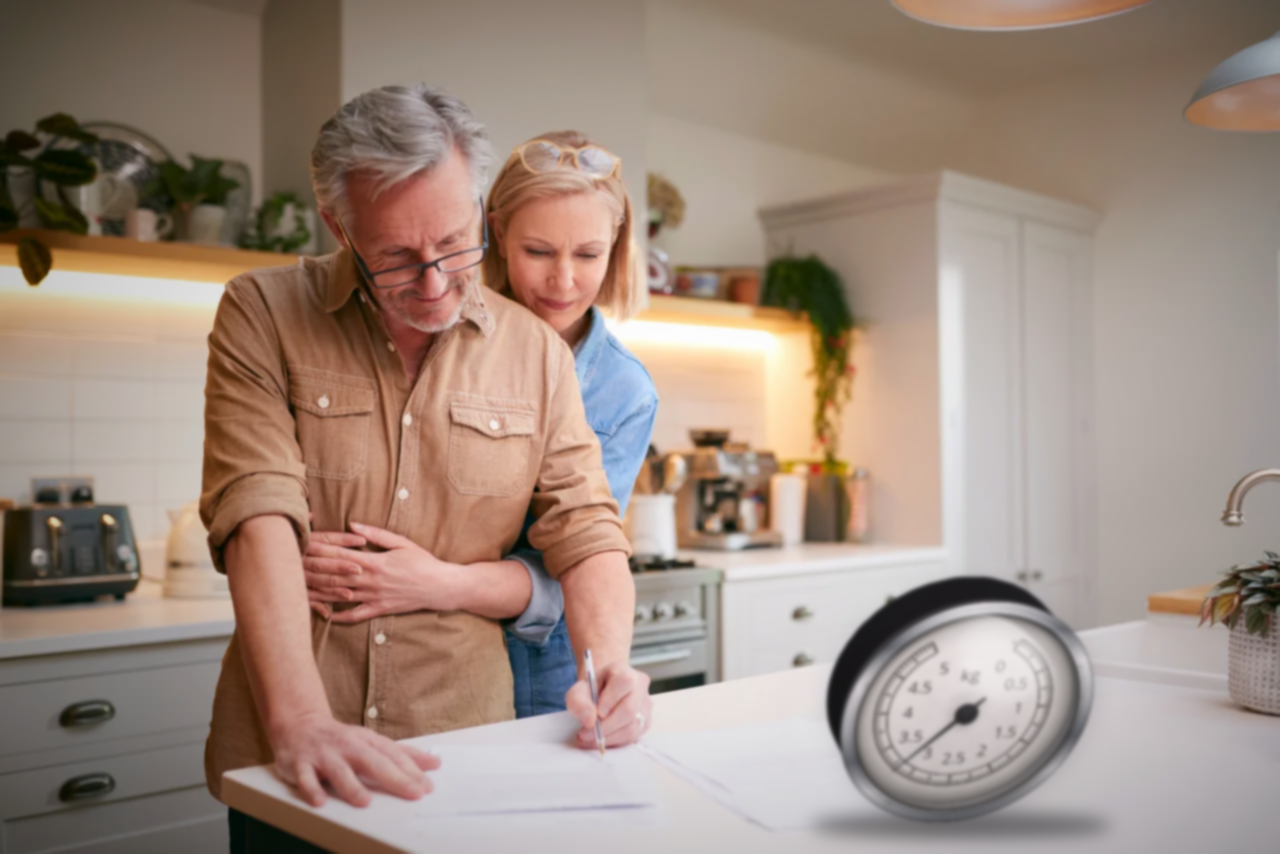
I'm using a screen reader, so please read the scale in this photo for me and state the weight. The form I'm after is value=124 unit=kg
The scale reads value=3.25 unit=kg
